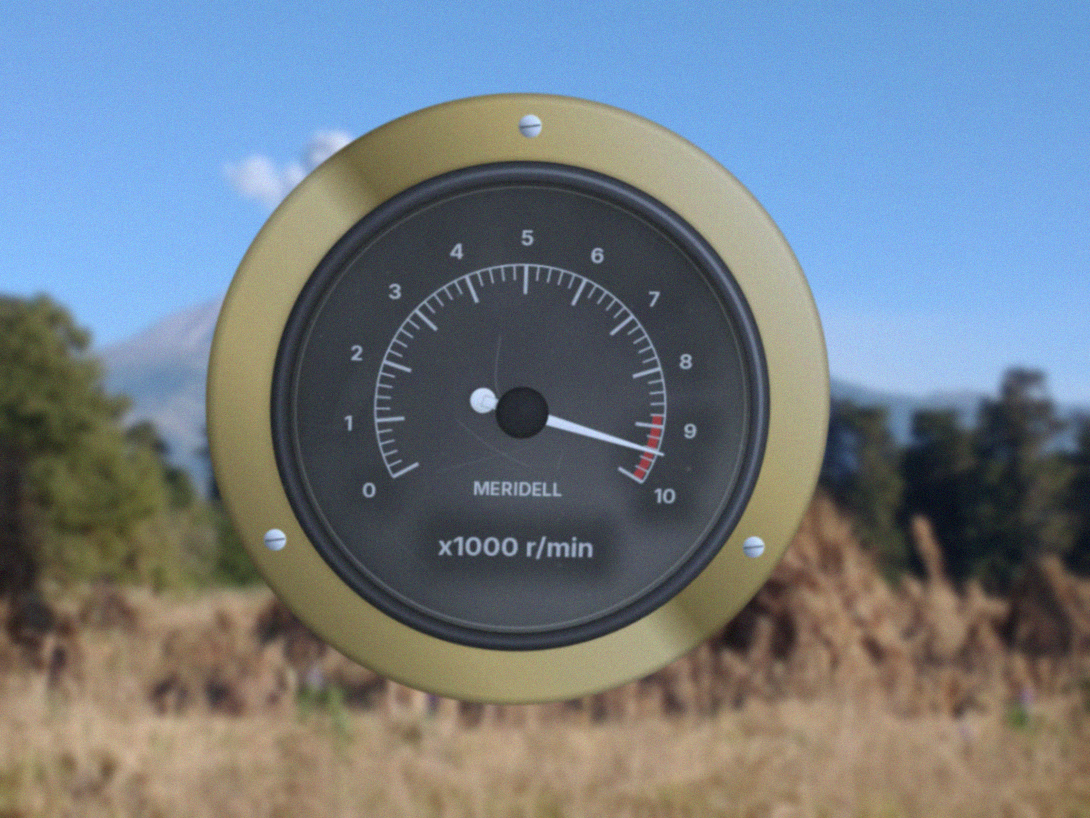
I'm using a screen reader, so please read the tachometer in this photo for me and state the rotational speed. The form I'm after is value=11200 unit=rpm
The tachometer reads value=9400 unit=rpm
